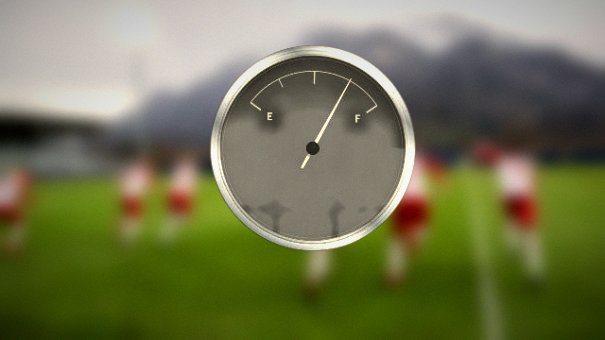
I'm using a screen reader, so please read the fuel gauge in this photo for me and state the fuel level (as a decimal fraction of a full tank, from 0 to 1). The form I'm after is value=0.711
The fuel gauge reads value=0.75
